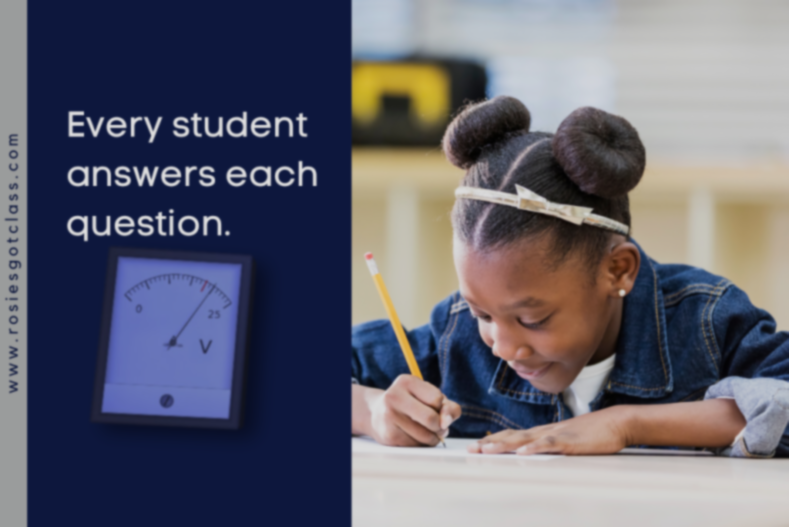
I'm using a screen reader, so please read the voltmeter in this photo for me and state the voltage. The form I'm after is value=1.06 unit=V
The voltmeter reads value=20 unit=V
